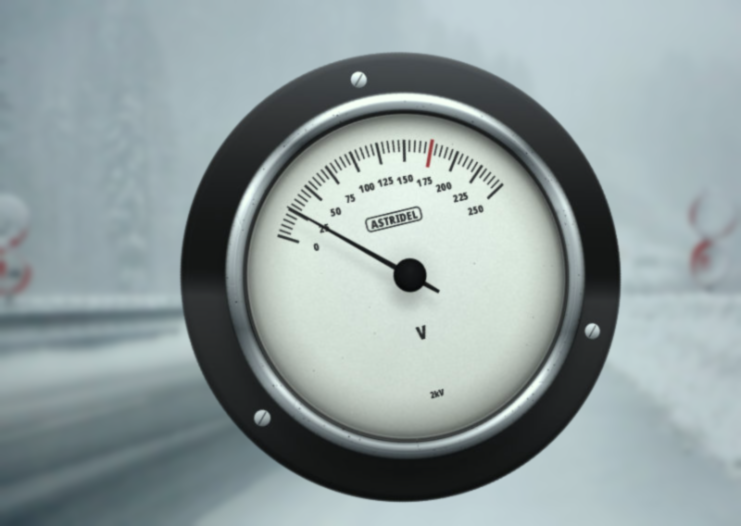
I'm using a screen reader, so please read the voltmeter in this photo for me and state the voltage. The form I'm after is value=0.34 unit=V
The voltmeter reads value=25 unit=V
